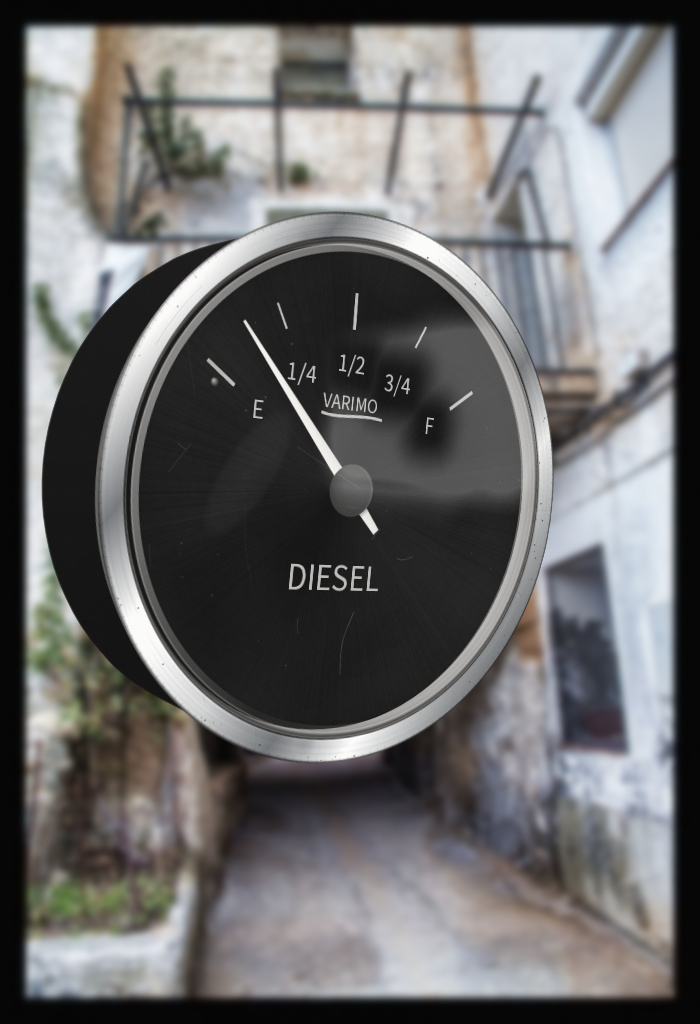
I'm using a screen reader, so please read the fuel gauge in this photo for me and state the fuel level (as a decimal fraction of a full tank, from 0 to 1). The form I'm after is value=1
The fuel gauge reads value=0.125
